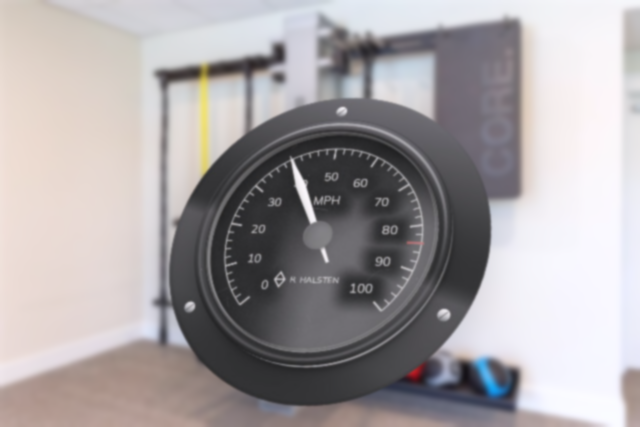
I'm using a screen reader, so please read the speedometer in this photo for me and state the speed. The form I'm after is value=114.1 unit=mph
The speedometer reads value=40 unit=mph
